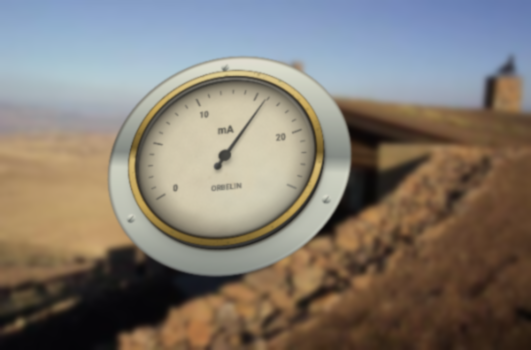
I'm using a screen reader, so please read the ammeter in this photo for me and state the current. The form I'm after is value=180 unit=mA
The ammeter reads value=16 unit=mA
